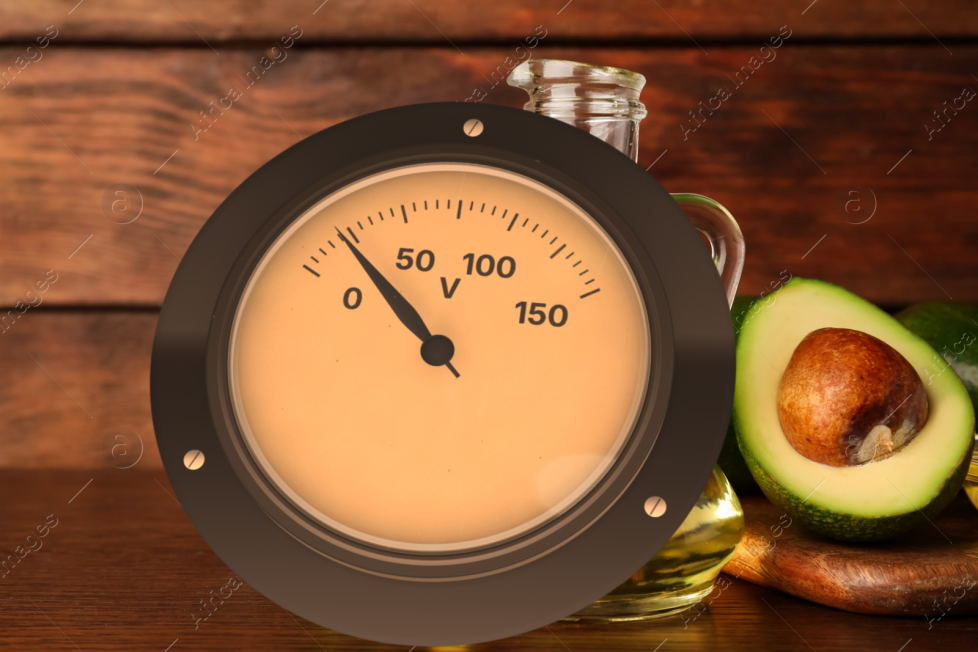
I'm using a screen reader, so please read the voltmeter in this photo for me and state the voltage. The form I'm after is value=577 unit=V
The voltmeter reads value=20 unit=V
